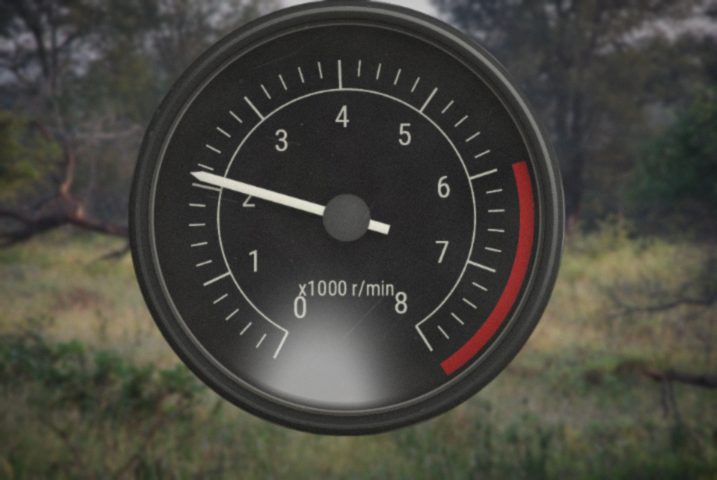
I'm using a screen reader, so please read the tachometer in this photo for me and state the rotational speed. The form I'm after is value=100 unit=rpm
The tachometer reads value=2100 unit=rpm
